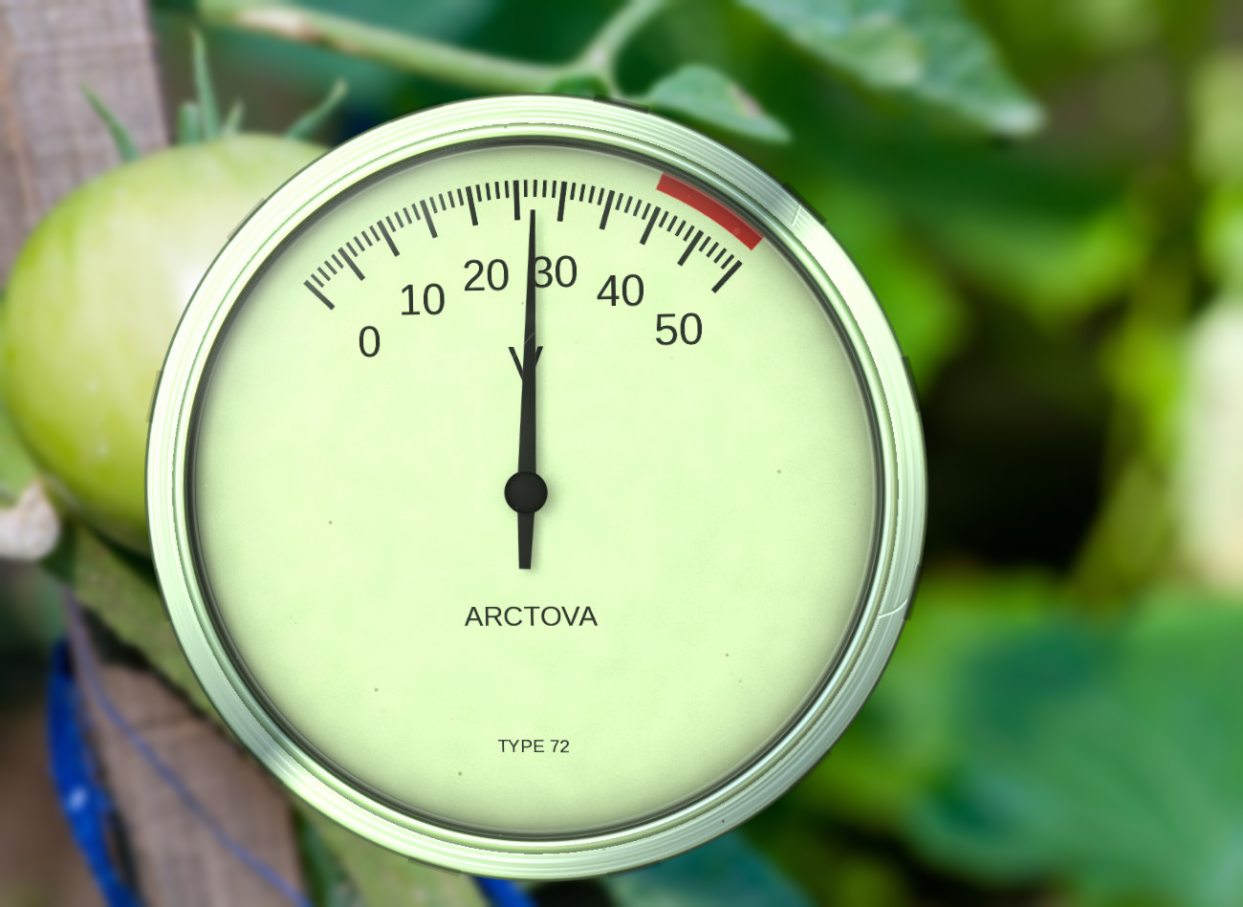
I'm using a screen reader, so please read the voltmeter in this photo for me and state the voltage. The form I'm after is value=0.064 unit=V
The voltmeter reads value=27 unit=V
